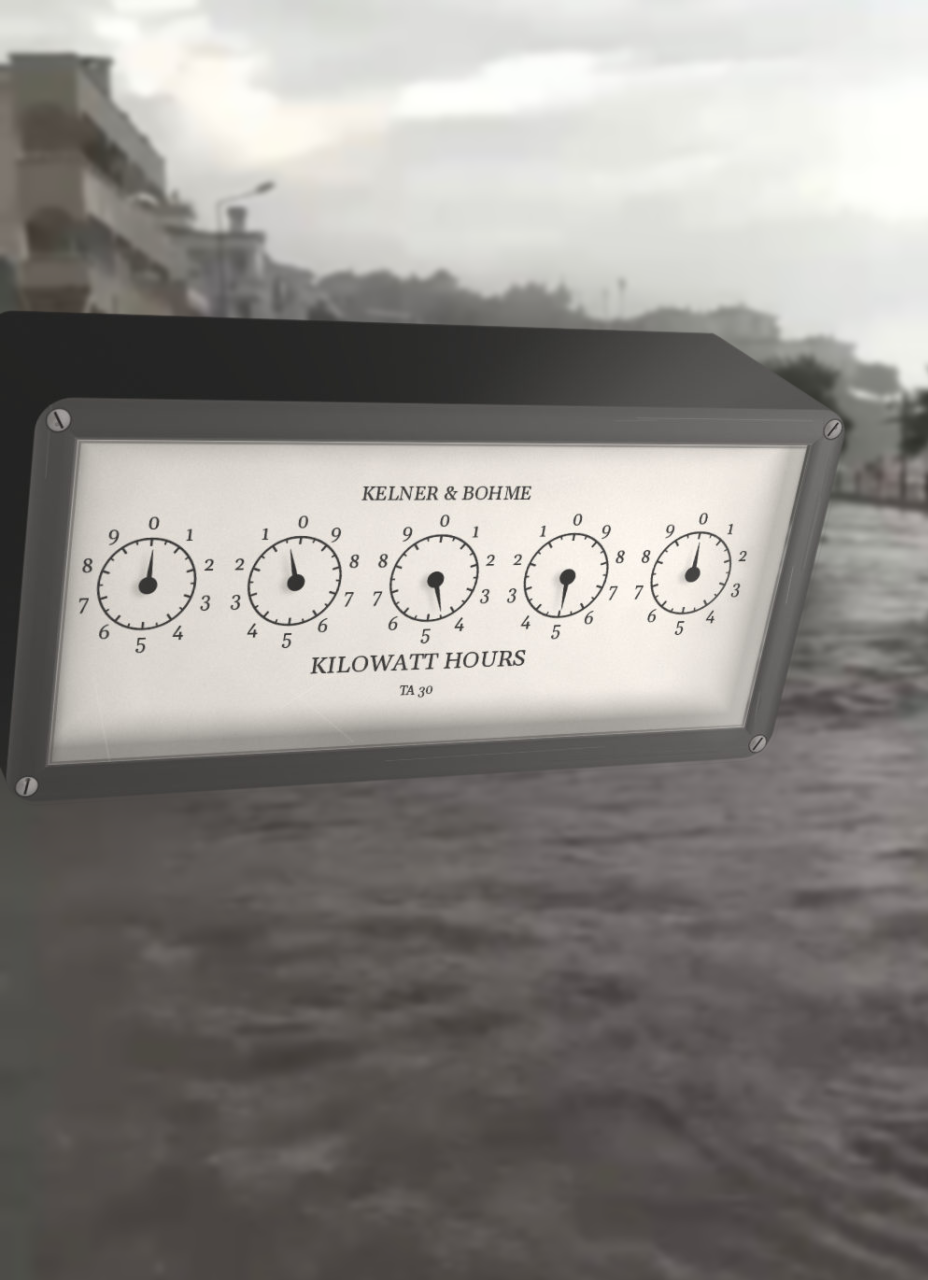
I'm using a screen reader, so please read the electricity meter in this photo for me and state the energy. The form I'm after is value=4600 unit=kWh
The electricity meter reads value=450 unit=kWh
